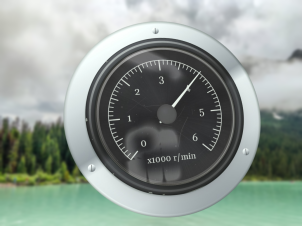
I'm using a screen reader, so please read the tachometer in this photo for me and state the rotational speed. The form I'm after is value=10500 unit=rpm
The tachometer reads value=4000 unit=rpm
